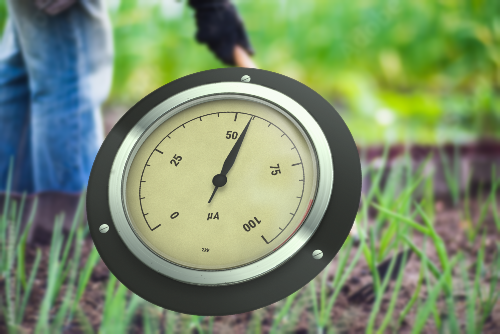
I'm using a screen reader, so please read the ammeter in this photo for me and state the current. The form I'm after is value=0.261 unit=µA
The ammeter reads value=55 unit=µA
